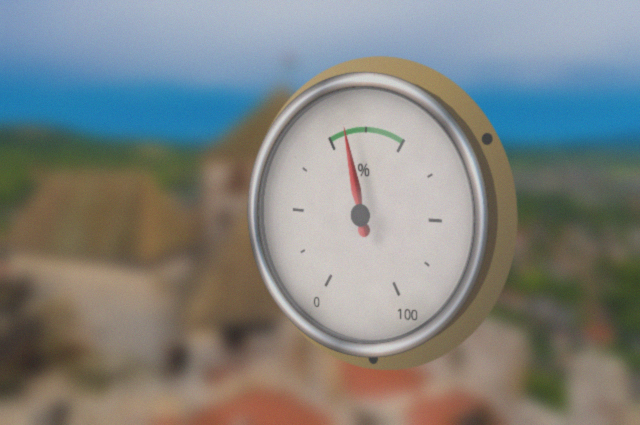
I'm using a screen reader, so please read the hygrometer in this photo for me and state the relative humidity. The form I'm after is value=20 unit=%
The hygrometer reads value=45 unit=%
